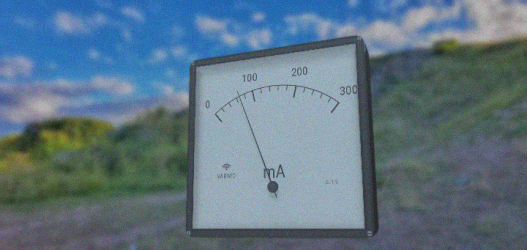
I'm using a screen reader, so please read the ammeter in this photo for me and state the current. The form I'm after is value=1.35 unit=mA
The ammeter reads value=70 unit=mA
